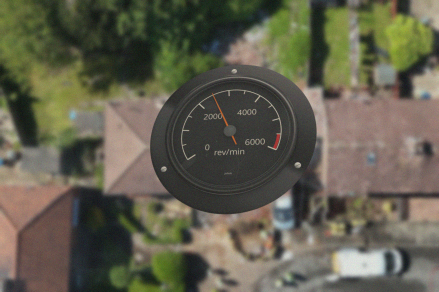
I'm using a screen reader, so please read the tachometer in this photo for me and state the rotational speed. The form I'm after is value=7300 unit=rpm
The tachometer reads value=2500 unit=rpm
